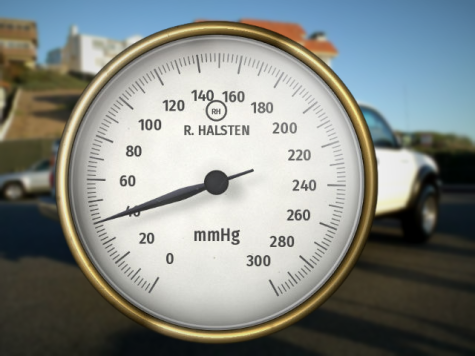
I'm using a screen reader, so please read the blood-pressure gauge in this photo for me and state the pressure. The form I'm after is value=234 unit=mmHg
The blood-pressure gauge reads value=40 unit=mmHg
